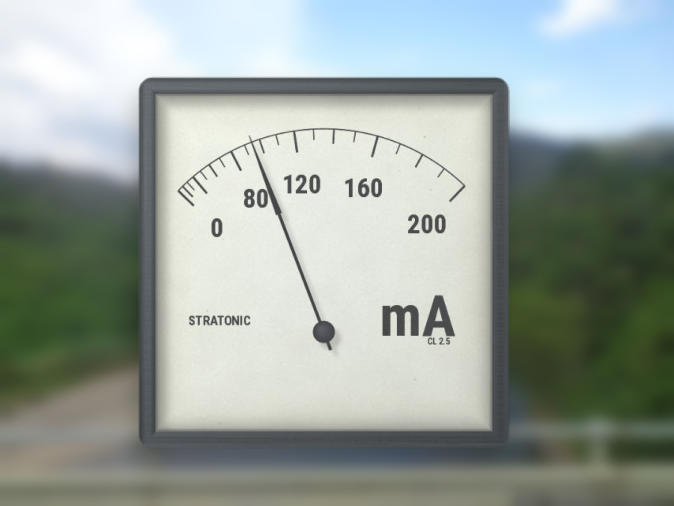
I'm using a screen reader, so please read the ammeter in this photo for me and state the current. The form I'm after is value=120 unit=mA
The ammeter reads value=95 unit=mA
